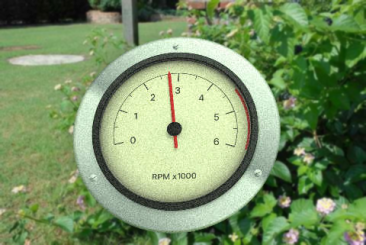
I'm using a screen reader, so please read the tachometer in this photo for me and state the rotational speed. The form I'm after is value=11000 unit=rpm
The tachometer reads value=2750 unit=rpm
